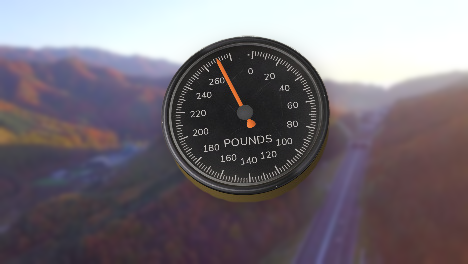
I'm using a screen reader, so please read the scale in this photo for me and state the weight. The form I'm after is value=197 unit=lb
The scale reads value=270 unit=lb
